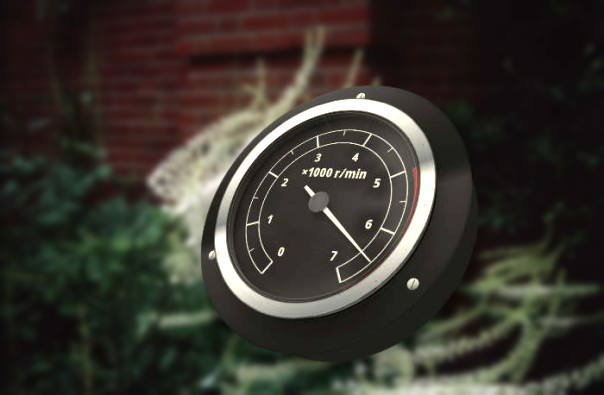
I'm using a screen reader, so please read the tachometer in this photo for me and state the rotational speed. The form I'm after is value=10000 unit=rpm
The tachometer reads value=6500 unit=rpm
